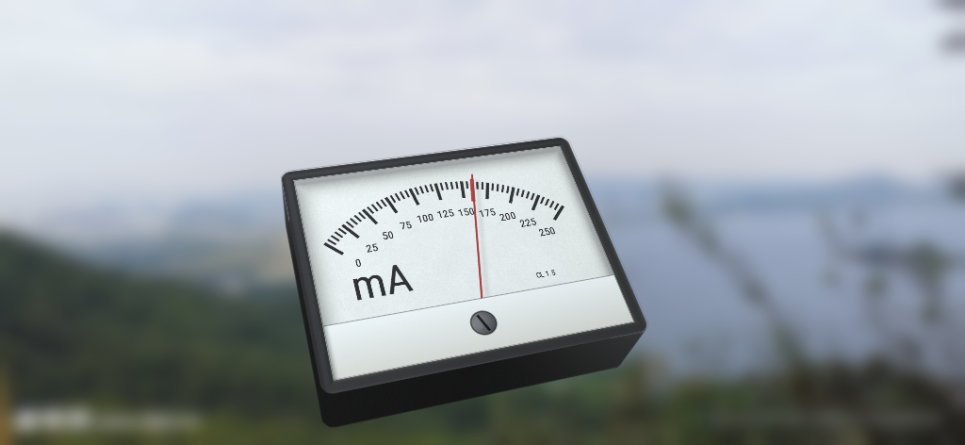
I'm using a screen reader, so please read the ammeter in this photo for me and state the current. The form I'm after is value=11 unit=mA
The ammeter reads value=160 unit=mA
